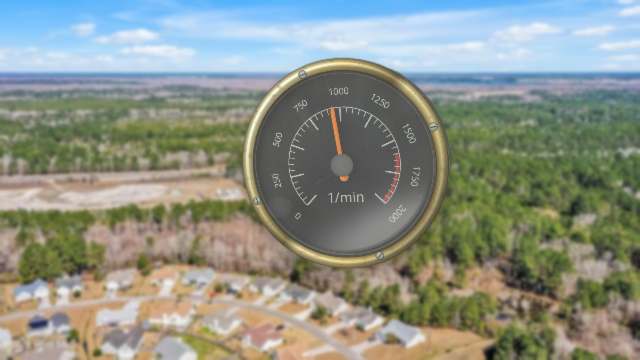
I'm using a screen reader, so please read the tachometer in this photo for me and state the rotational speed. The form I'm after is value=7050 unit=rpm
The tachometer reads value=950 unit=rpm
